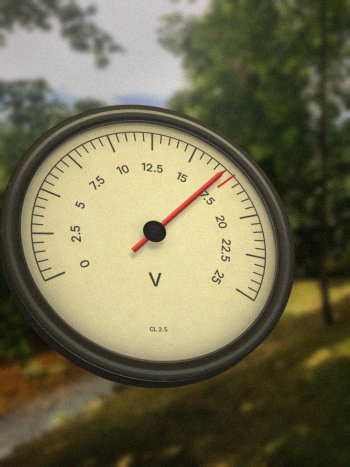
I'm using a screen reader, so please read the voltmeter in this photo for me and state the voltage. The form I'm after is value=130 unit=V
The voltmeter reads value=17 unit=V
